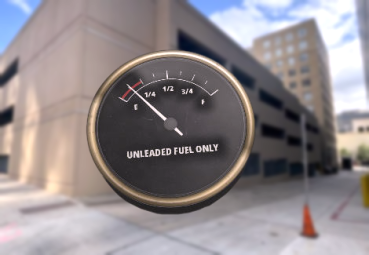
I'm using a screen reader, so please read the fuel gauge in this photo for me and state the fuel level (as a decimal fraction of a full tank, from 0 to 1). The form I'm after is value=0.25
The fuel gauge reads value=0.125
